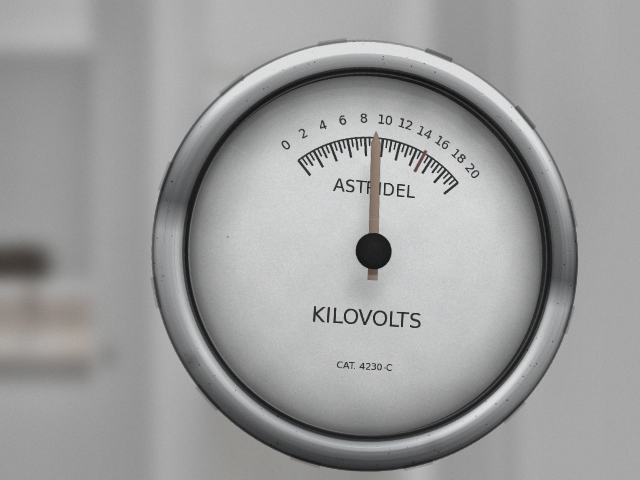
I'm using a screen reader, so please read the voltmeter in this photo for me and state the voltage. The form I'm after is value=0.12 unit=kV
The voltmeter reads value=9 unit=kV
